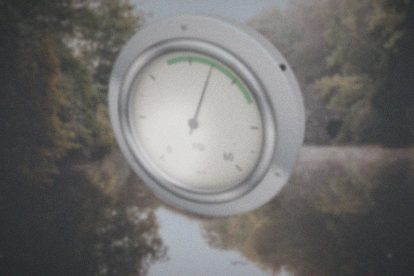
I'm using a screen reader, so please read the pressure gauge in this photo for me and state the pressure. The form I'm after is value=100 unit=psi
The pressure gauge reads value=35 unit=psi
